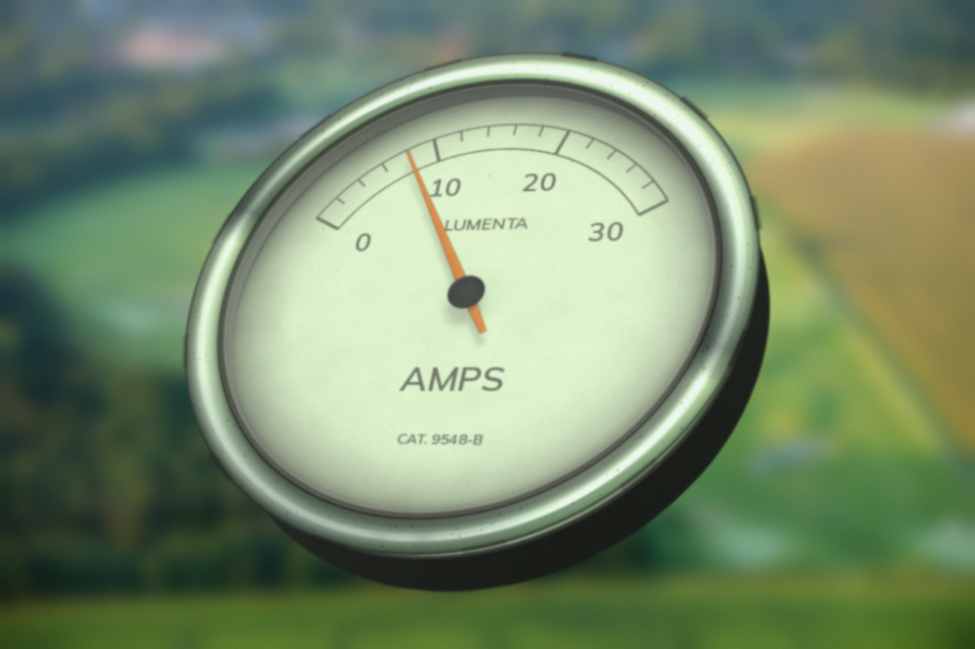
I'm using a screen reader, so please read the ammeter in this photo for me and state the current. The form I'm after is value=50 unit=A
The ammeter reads value=8 unit=A
